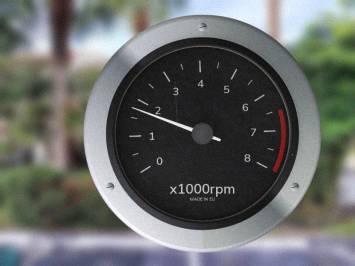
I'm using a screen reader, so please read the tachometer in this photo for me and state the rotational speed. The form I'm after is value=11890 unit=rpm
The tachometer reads value=1750 unit=rpm
